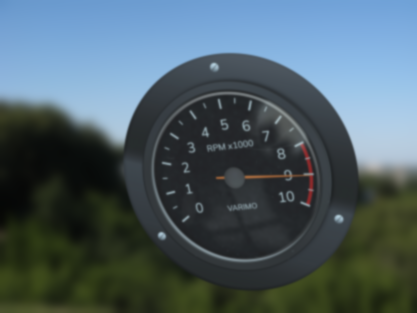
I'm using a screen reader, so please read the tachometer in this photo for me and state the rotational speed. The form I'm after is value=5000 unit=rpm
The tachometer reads value=9000 unit=rpm
